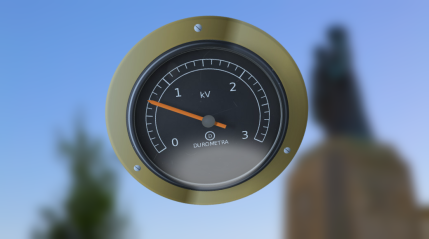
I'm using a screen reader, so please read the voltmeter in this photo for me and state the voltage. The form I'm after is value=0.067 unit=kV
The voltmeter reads value=0.7 unit=kV
